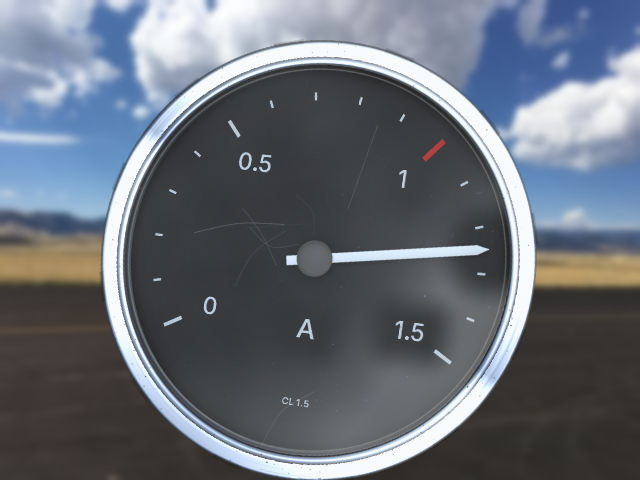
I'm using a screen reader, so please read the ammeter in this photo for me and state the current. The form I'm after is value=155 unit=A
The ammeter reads value=1.25 unit=A
